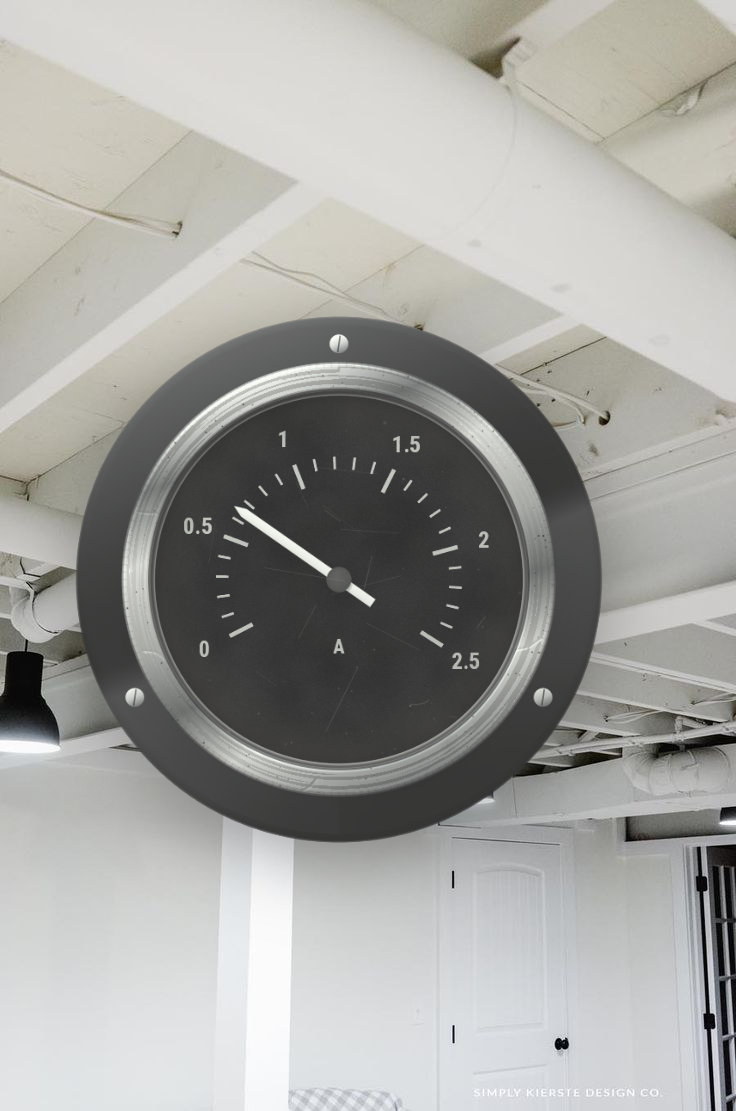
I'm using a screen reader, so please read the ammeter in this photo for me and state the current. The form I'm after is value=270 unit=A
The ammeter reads value=0.65 unit=A
